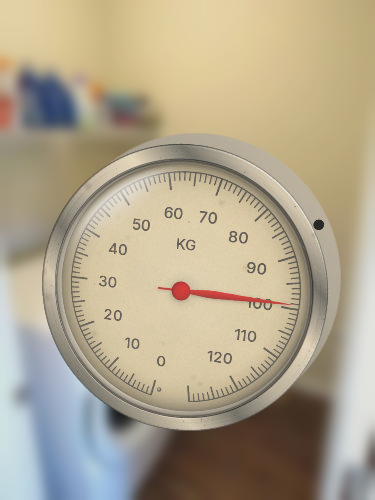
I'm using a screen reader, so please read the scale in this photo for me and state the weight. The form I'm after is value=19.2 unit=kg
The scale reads value=99 unit=kg
